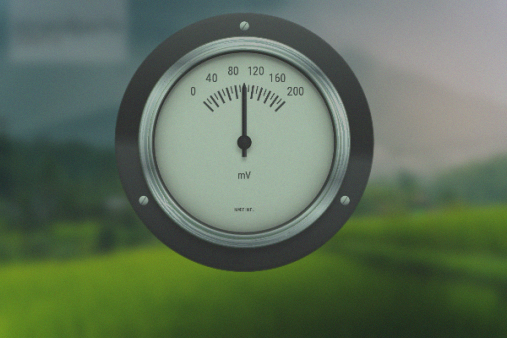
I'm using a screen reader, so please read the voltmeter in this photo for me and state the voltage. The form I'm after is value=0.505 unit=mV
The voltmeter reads value=100 unit=mV
